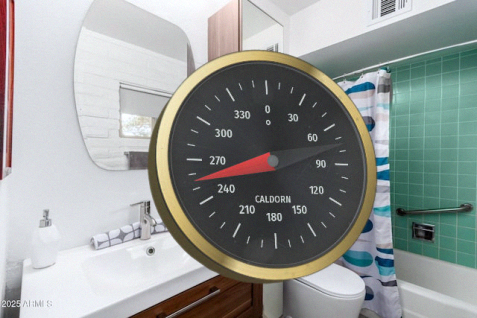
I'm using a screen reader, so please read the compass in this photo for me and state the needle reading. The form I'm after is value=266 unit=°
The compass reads value=255 unit=°
